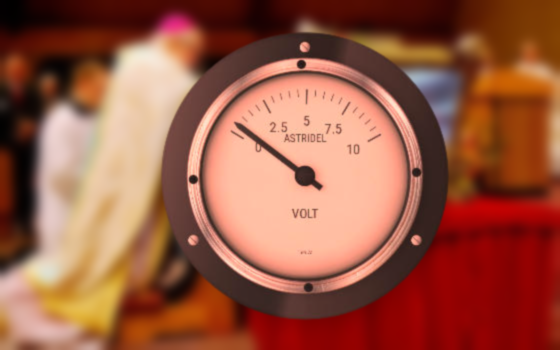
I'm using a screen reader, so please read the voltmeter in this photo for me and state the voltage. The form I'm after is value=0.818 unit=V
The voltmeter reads value=0.5 unit=V
